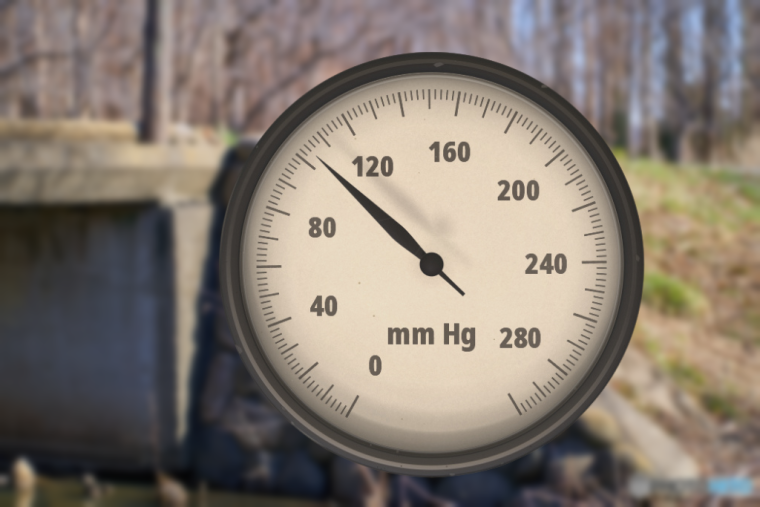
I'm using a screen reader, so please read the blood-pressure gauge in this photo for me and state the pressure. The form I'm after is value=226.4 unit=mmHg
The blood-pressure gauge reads value=104 unit=mmHg
